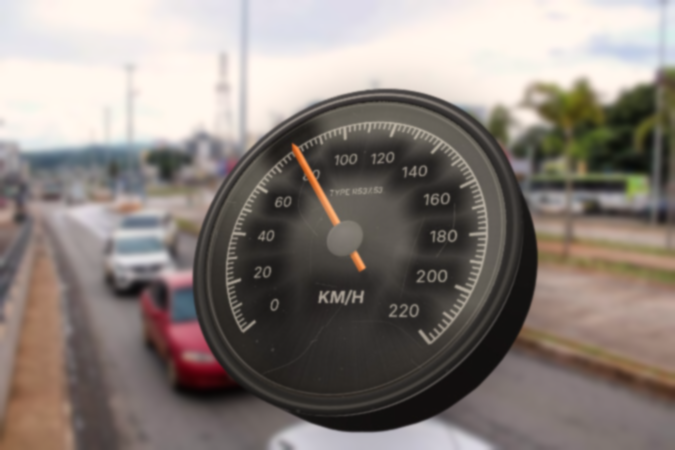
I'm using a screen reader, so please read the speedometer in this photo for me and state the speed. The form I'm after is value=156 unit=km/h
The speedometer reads value=80 unit=km/h
